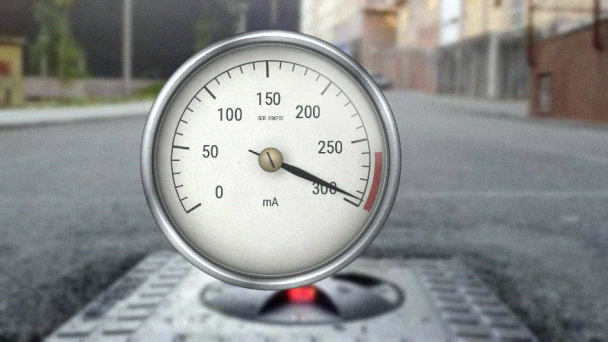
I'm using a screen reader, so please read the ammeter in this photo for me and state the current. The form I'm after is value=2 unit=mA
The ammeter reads value=295 unit=mA
